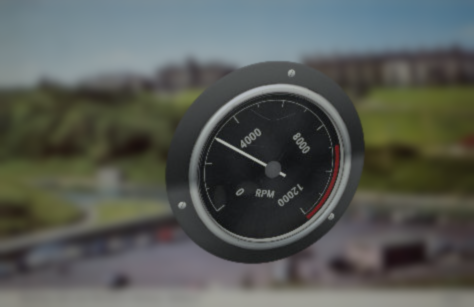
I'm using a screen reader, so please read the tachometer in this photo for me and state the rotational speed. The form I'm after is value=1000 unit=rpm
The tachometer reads value=3000 unit=rpm
